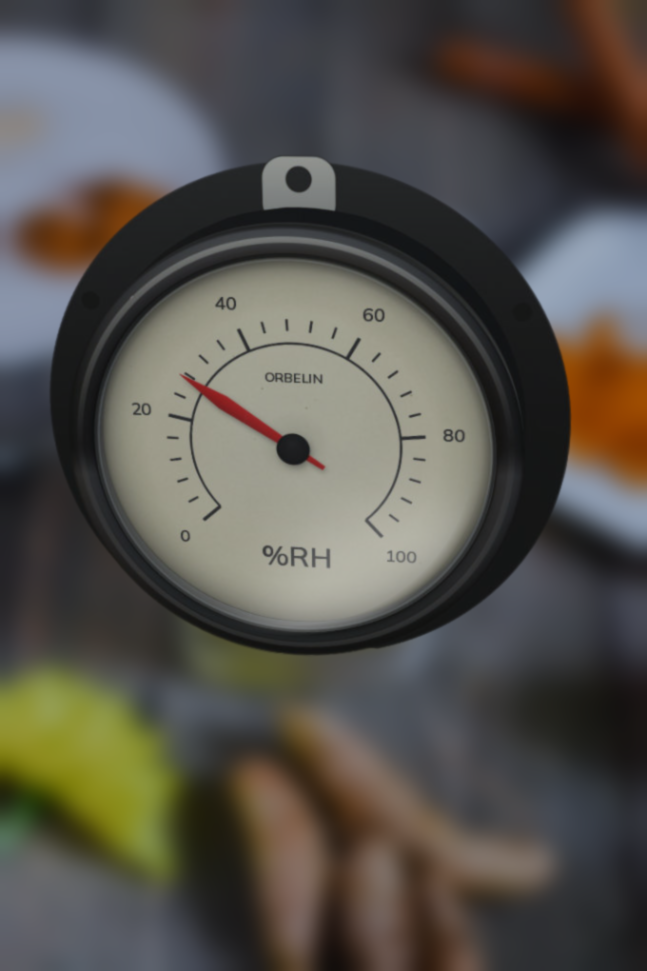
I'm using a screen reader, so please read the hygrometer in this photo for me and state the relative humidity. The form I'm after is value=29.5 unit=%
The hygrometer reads value=28 unit=%
